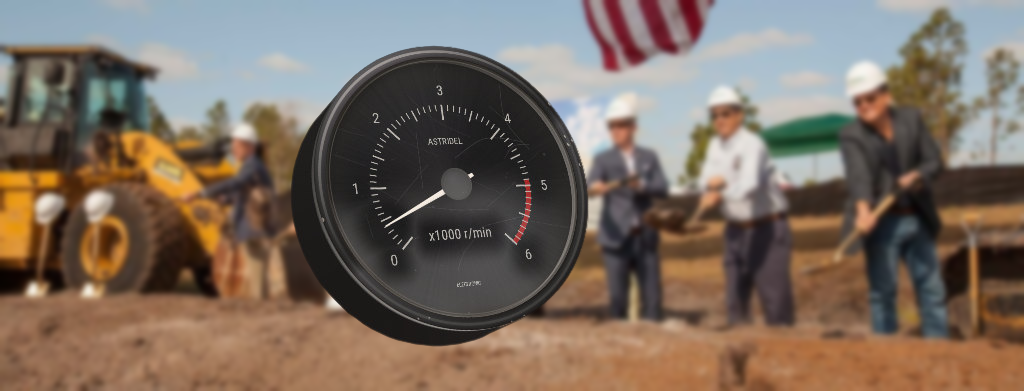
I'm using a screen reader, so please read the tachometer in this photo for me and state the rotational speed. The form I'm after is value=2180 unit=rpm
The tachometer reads value=400 unit=rpm
